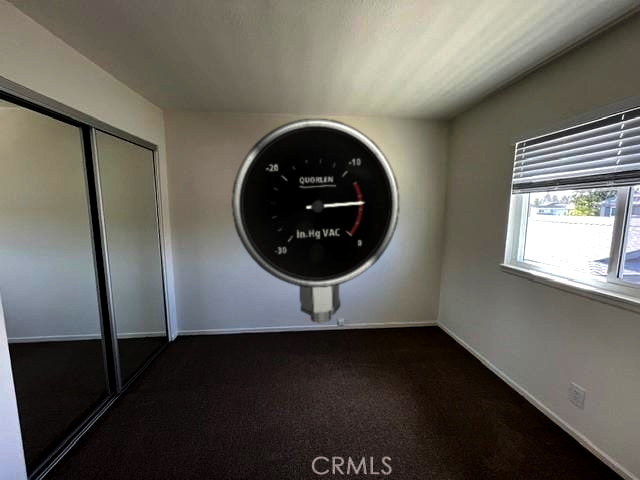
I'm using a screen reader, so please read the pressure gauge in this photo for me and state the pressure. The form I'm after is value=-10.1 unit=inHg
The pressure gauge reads value=-5 unit=inHg
